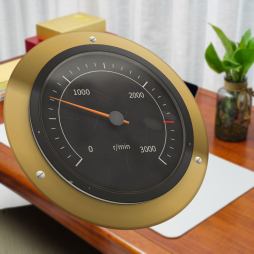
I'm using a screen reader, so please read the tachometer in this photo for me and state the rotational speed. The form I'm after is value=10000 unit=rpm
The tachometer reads value=700 unit=rpm
